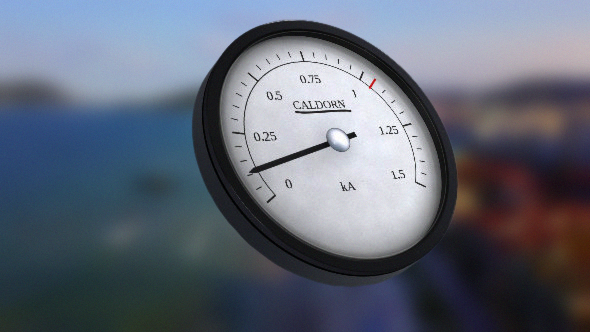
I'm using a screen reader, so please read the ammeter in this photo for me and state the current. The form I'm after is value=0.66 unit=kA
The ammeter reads value=0.1 unit=kA
